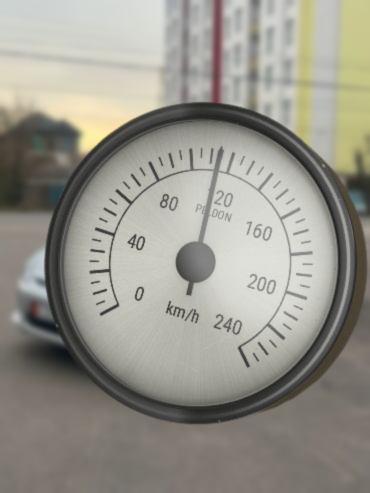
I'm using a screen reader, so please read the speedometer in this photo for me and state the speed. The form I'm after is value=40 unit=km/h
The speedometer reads value=115 unit=km/h
